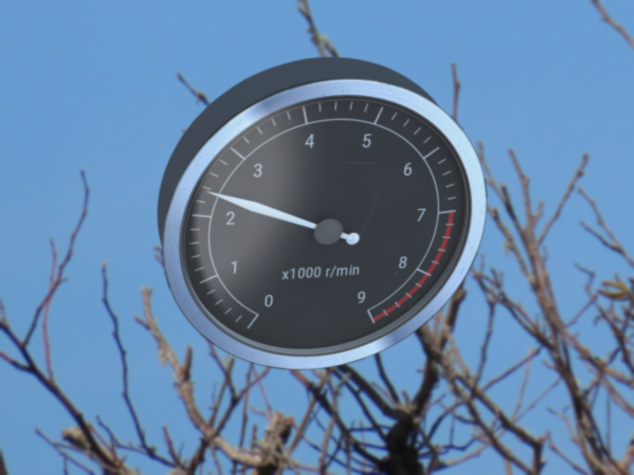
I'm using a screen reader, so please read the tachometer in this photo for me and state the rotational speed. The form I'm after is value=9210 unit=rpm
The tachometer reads value=2400 unit=rpm
